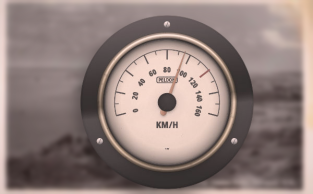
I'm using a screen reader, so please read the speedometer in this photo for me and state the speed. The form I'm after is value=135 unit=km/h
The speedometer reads value=95 unit=km/h
